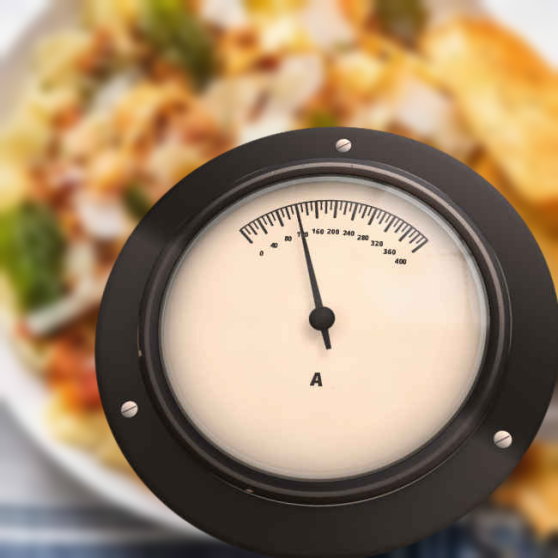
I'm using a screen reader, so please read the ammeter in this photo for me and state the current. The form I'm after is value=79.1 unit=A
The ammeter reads value=120 unit=A
